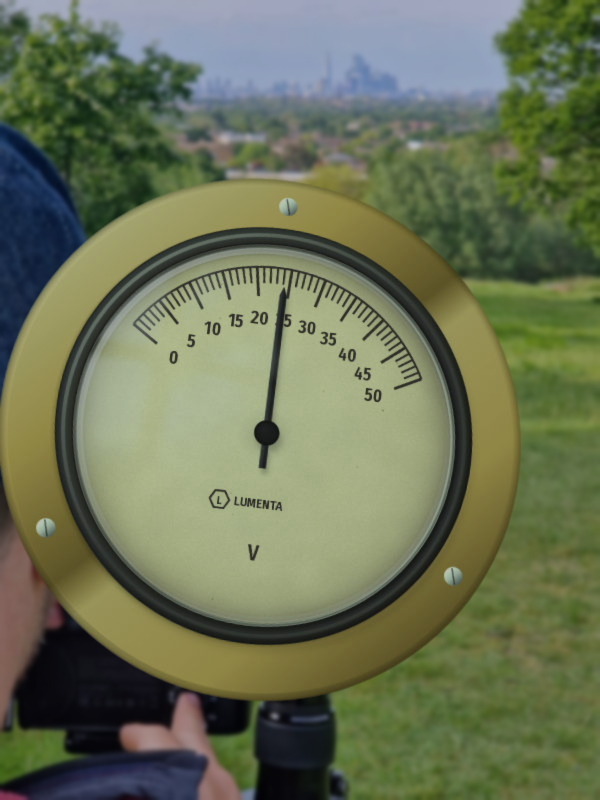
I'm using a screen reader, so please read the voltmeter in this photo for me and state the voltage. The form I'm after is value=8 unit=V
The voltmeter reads value=24 unit=V
